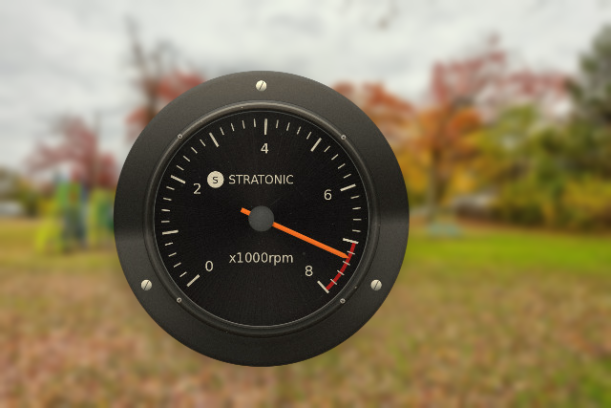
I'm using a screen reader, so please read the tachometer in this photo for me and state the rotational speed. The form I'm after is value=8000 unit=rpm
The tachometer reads value=7300 unit=rpm
